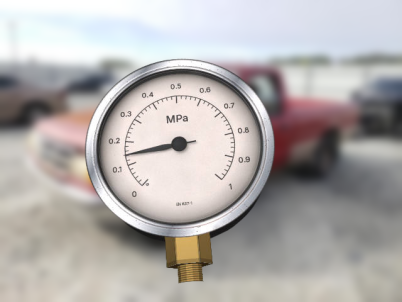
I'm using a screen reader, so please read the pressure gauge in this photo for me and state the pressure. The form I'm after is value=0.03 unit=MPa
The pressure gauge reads value=0.14 unit=MPa
